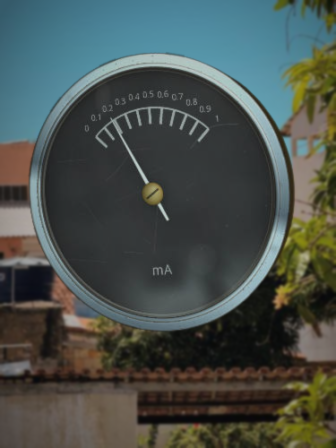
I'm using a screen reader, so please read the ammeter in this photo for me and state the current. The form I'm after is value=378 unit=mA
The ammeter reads value=0.2 unit=mA
